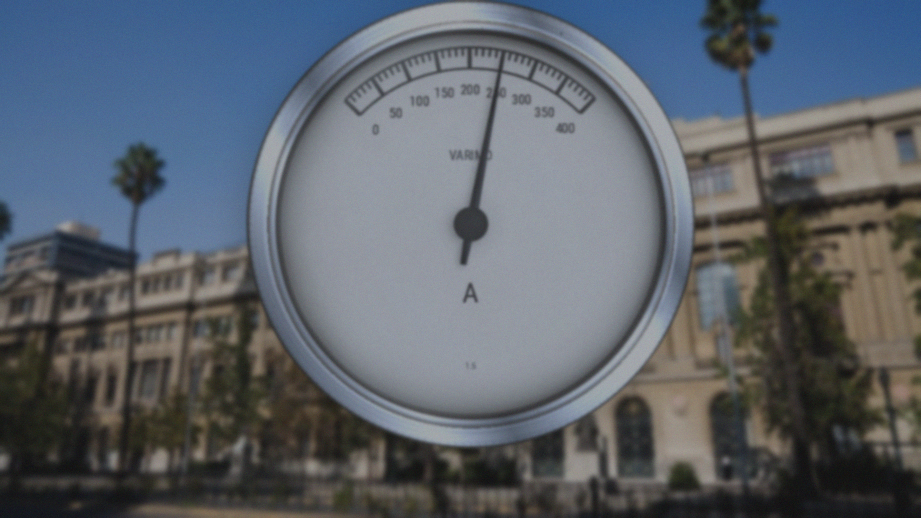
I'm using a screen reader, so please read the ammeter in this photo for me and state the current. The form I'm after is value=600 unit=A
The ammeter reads value=250 unit=A
